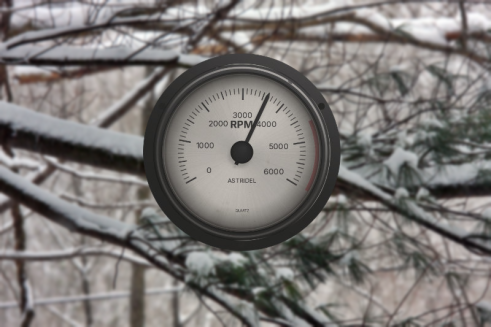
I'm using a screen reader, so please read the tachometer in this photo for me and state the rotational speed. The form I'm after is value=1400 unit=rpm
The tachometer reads value=3600 unit=rpm
